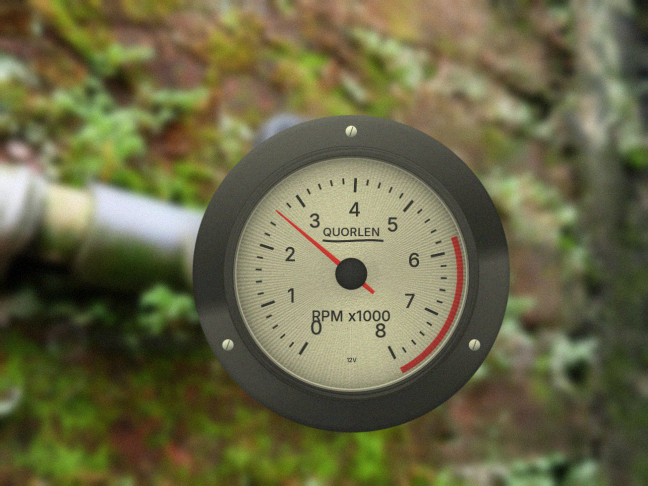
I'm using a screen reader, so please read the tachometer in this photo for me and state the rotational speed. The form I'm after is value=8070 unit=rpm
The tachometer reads value=2600 unit=rpm
